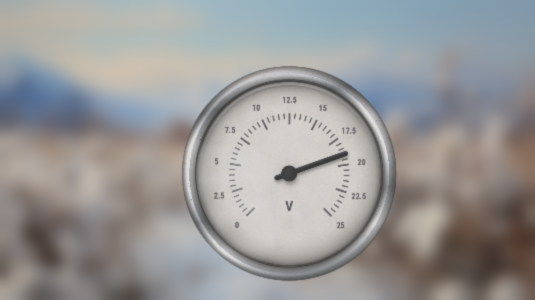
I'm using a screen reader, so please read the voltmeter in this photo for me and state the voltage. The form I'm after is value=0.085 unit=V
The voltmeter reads value=19 unit=V
